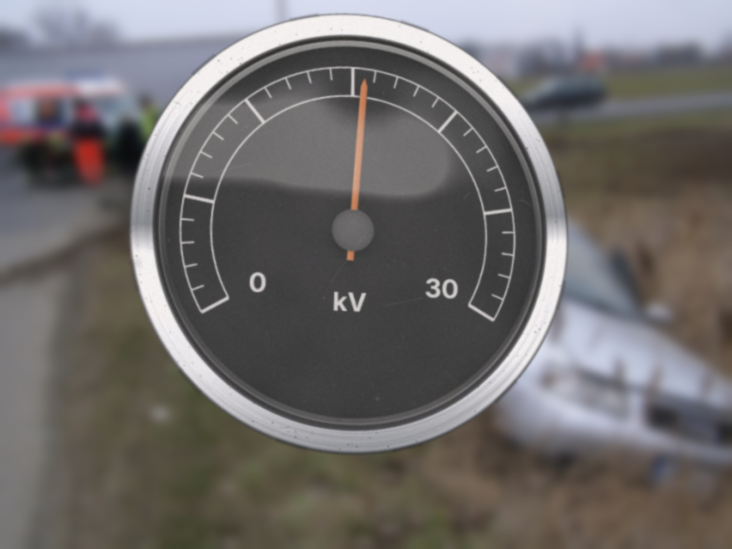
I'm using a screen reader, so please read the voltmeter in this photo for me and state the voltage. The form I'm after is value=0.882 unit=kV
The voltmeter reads value=15.5 unit=kV
